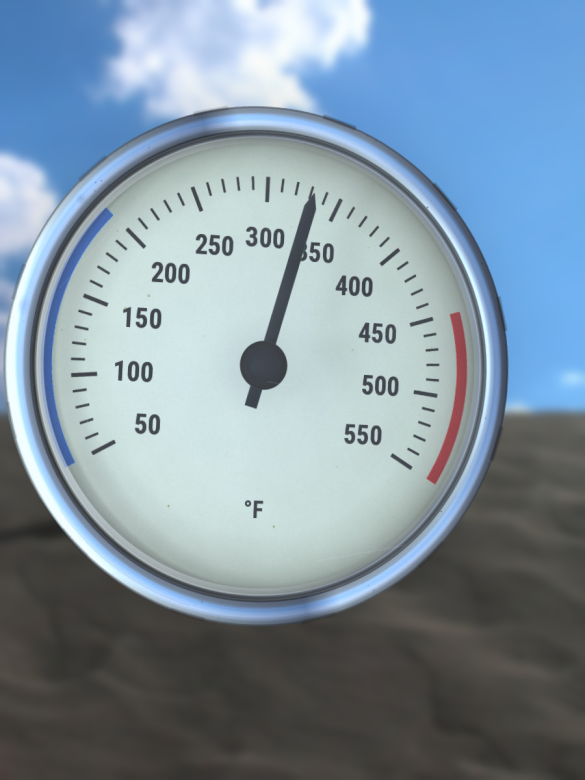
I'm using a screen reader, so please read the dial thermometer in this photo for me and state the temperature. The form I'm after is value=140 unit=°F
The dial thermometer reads value=330 unit=°F
